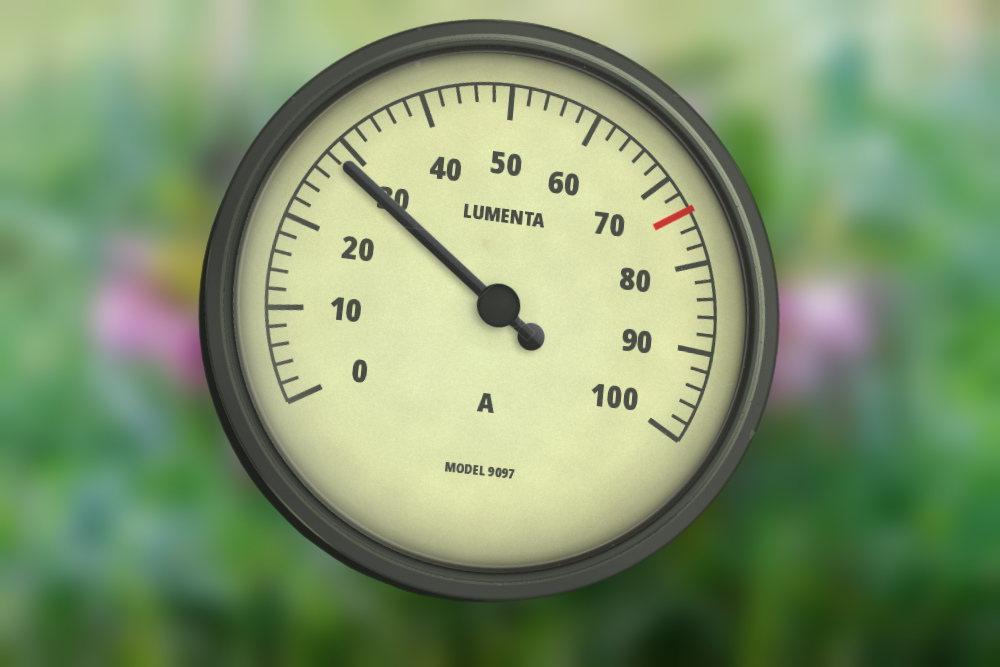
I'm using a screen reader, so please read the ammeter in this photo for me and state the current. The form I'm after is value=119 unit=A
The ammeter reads value=28 unit=A
